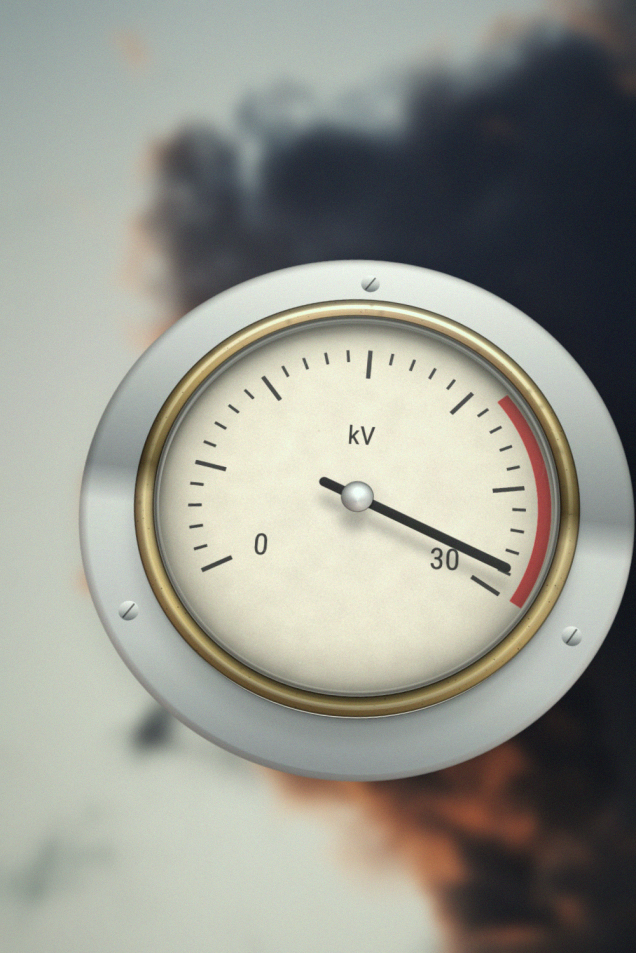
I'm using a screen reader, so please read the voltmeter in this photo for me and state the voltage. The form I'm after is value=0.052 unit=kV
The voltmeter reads value=29 unit=kV
